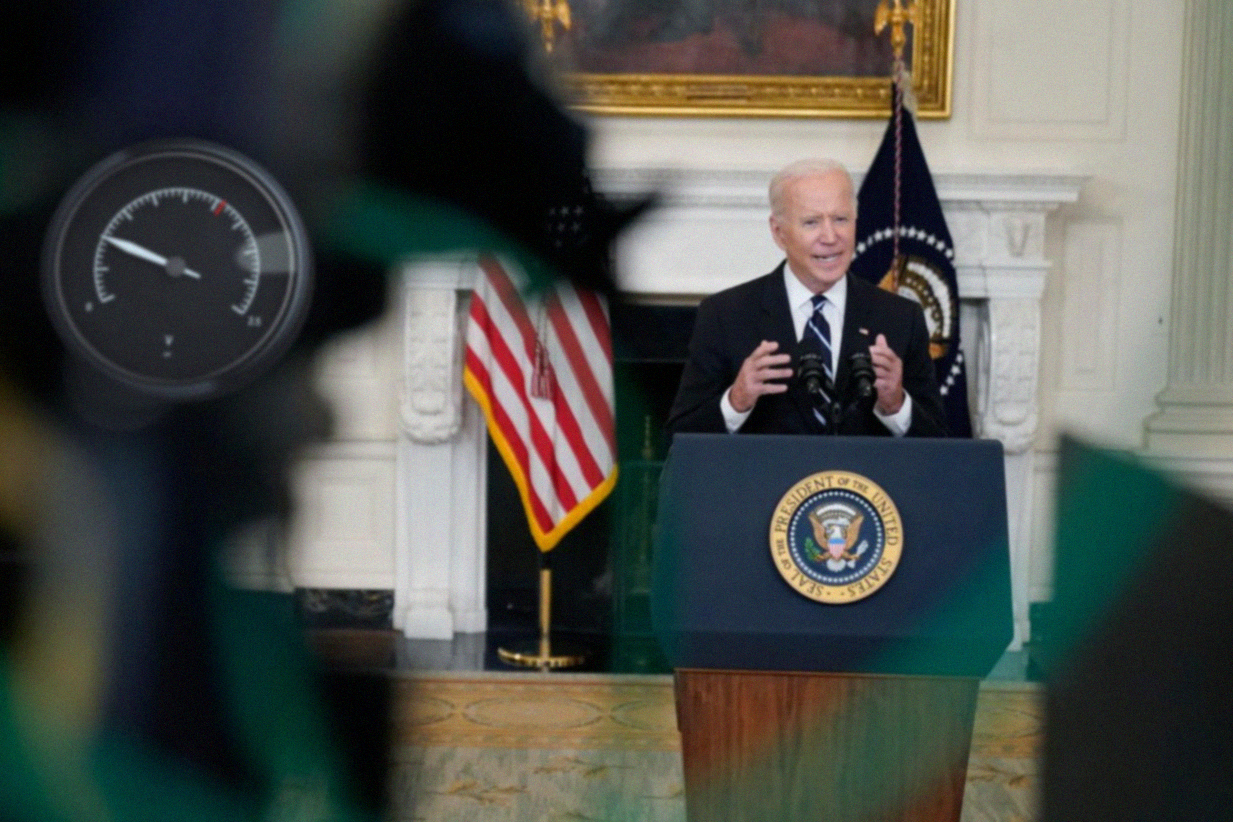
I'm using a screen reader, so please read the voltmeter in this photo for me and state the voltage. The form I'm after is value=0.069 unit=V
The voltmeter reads value=0.5 unit=V
